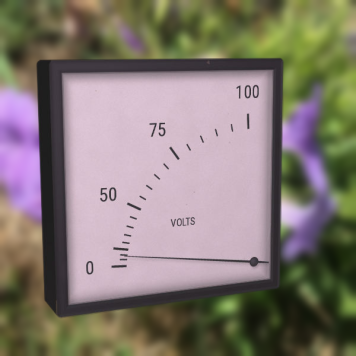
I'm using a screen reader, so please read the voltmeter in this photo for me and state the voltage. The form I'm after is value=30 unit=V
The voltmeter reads value=20 unit=V
